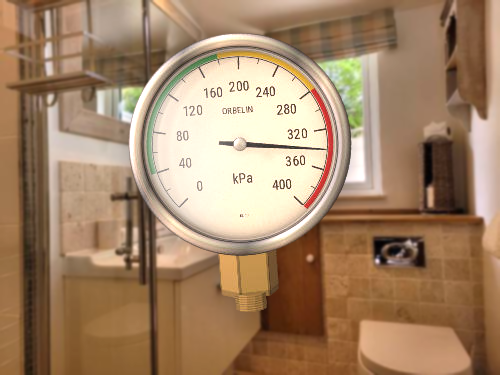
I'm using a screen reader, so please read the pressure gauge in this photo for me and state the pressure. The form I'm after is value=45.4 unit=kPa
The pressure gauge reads value=340 unit=kPa
